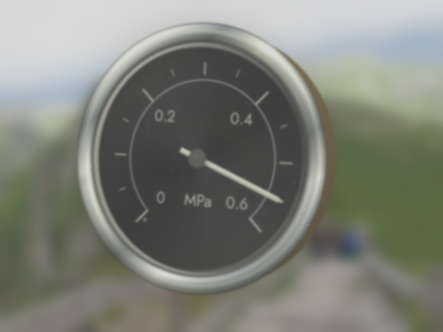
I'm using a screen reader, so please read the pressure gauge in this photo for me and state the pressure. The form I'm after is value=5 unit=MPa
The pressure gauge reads value=0.55 unit=MPa
